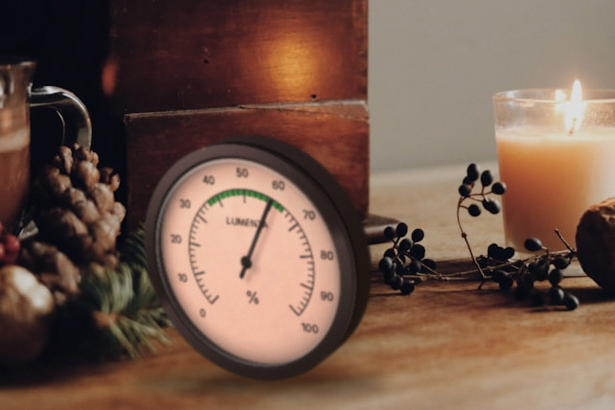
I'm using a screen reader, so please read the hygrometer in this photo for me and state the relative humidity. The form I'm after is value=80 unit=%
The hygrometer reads value=60 unit=%
